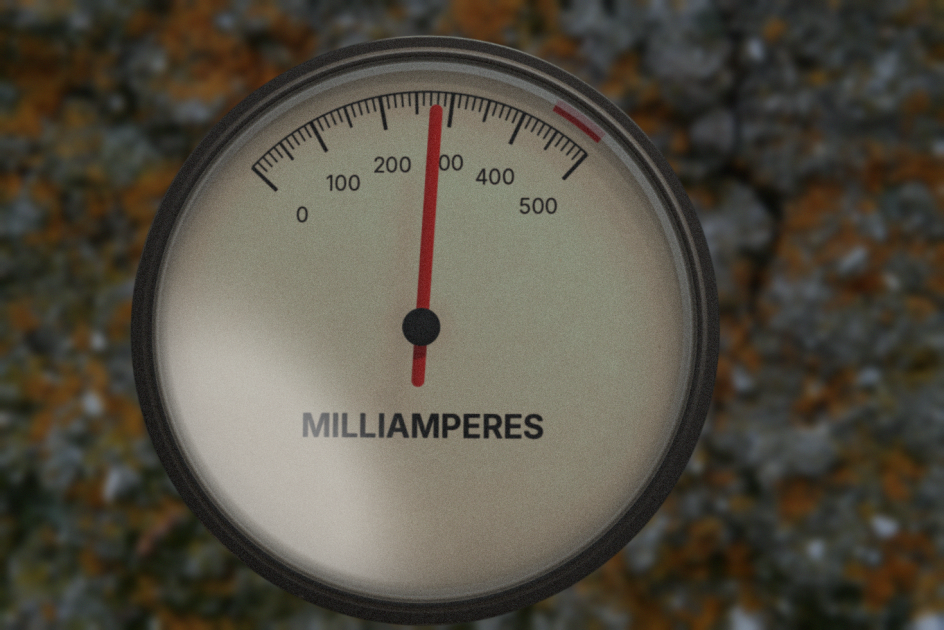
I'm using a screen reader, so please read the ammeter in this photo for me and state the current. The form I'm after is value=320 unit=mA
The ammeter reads value=280 unit=mA
